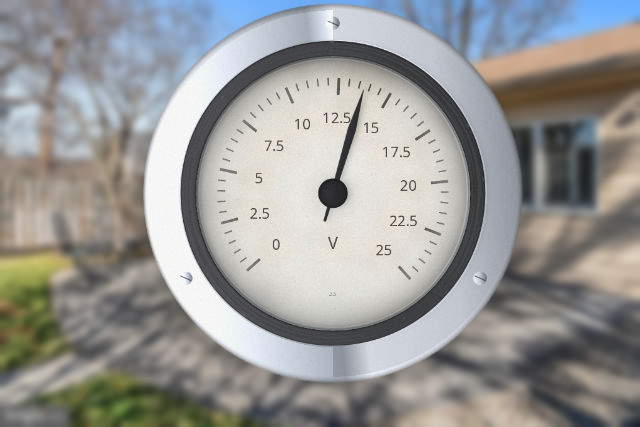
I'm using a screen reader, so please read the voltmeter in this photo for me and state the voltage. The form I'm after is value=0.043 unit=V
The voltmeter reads value=13.75 unit=V
